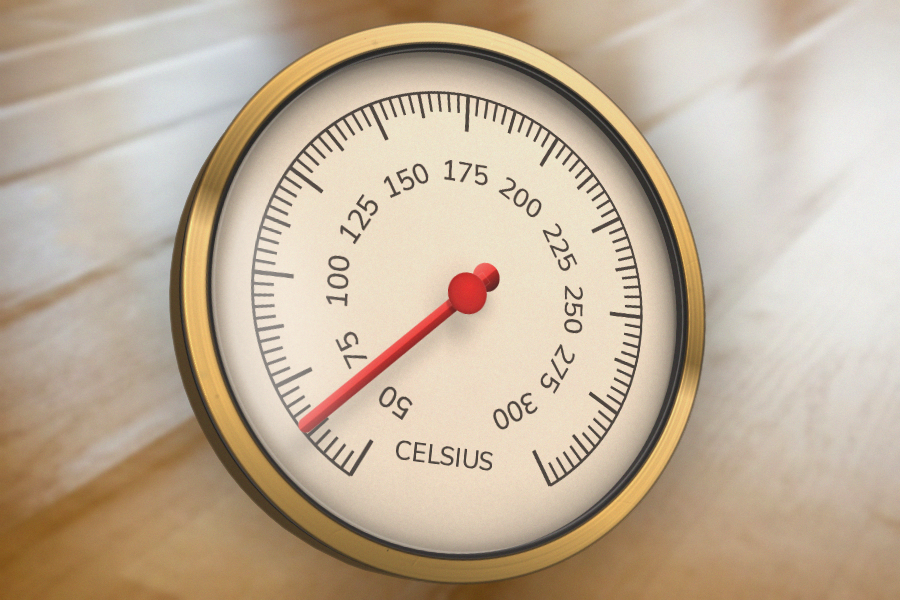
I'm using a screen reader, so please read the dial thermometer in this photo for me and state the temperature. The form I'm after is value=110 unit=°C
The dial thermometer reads value=65 unit=°C
